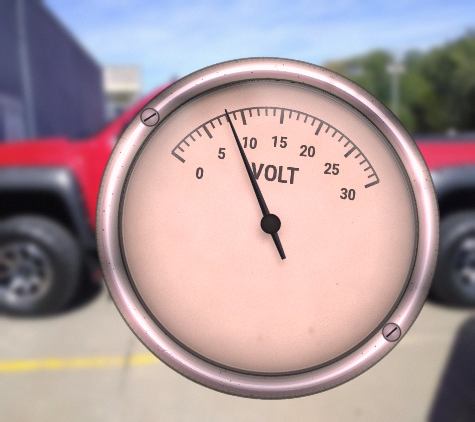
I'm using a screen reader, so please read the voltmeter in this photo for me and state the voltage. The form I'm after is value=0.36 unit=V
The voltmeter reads value=8 unit=V
